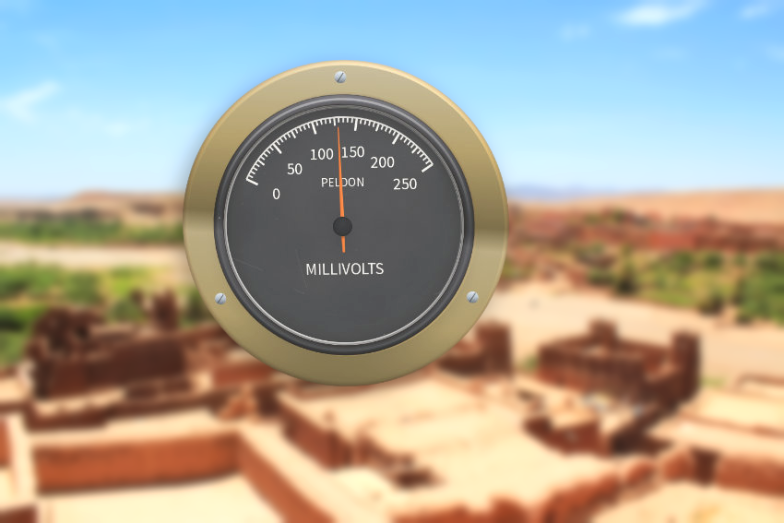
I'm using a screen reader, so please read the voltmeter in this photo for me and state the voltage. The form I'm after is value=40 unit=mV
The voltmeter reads value=130 unit=mV
